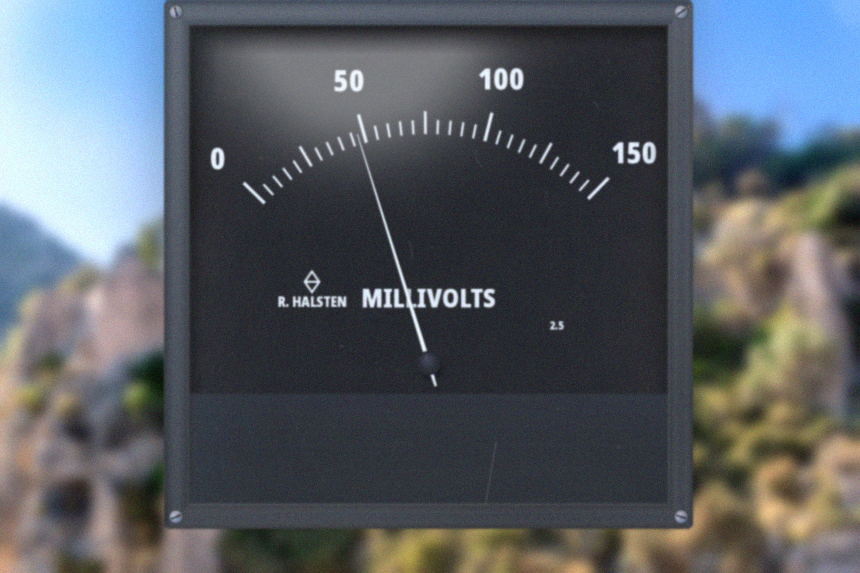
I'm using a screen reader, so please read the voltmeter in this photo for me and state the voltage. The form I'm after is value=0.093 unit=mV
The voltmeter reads value=47.5 unit=mV
